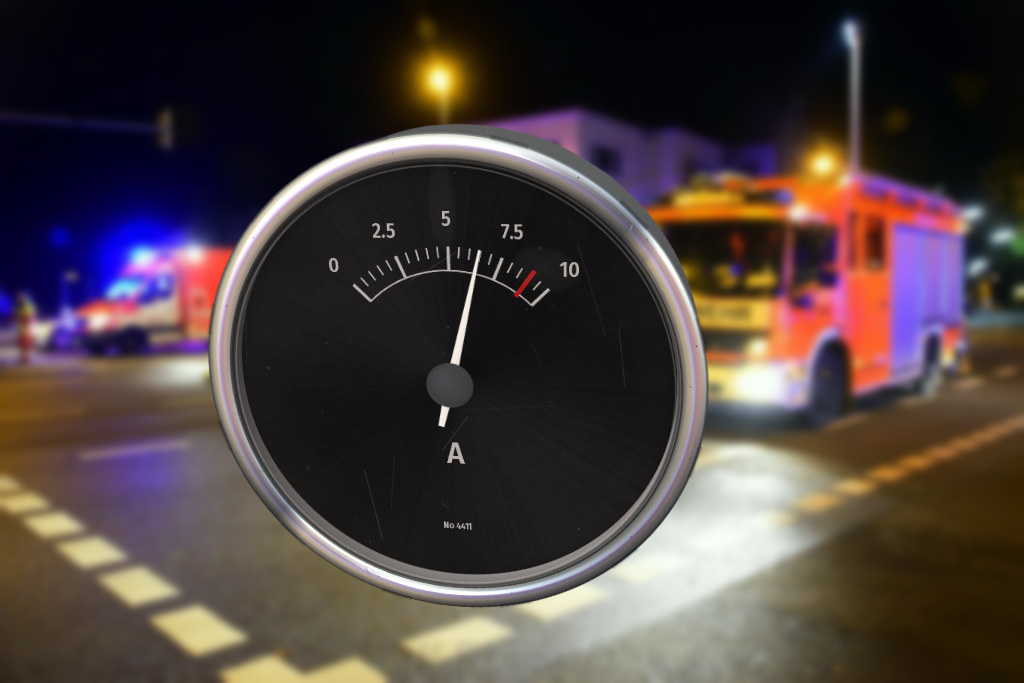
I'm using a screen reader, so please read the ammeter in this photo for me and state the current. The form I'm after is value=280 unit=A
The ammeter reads value=6.5 unit=A
